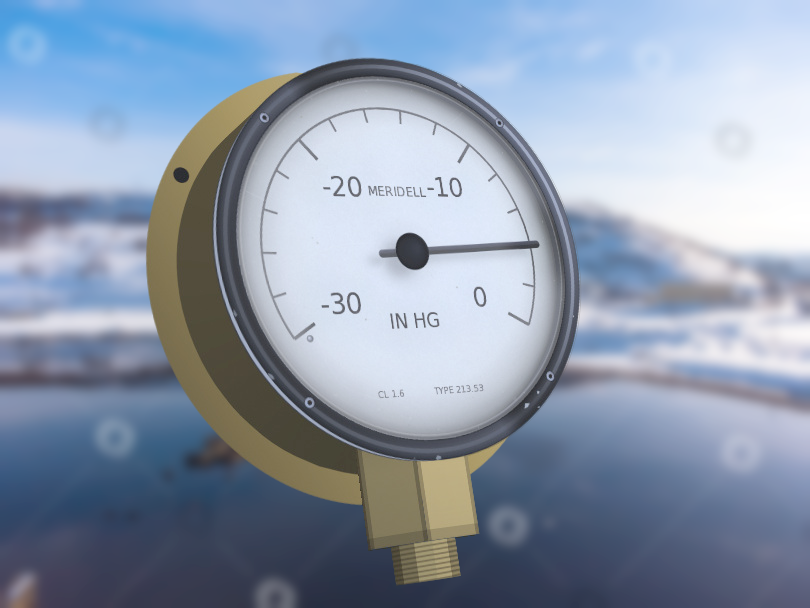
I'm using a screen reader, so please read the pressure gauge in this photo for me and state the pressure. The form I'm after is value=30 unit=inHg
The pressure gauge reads value=-4 unit=inHg
